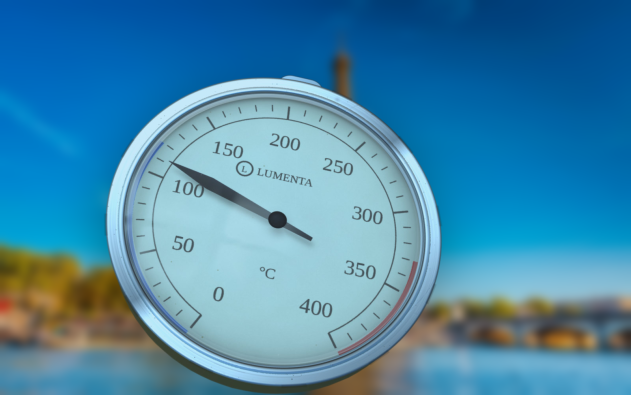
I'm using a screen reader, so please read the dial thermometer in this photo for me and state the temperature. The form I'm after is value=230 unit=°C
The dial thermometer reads value=110 unit=°C
